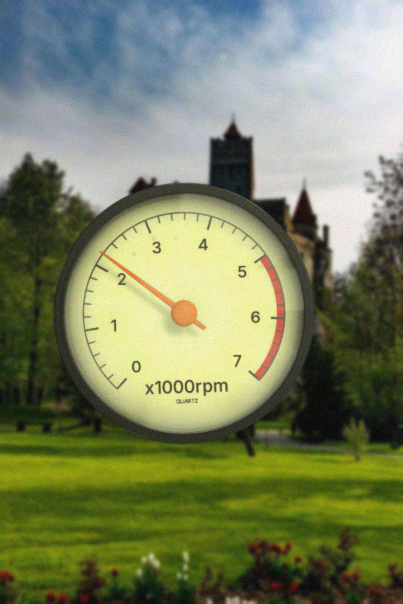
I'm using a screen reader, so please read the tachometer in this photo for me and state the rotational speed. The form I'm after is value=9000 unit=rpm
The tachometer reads value=2200 unit=rpm
